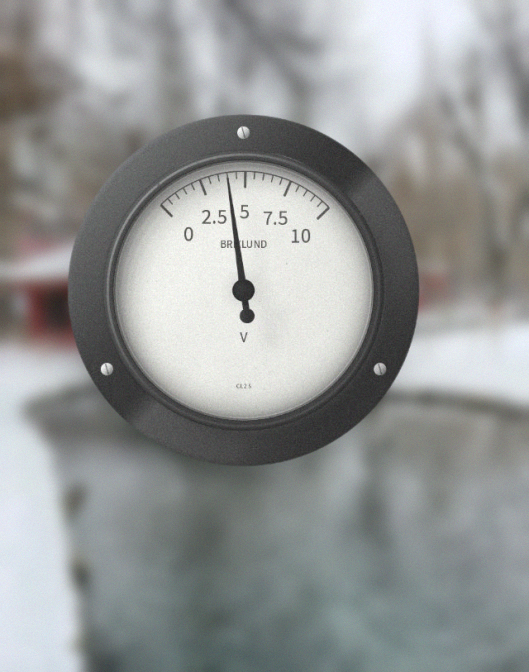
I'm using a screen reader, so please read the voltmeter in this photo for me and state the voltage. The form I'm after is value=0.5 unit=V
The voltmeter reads value=4 unit=V
